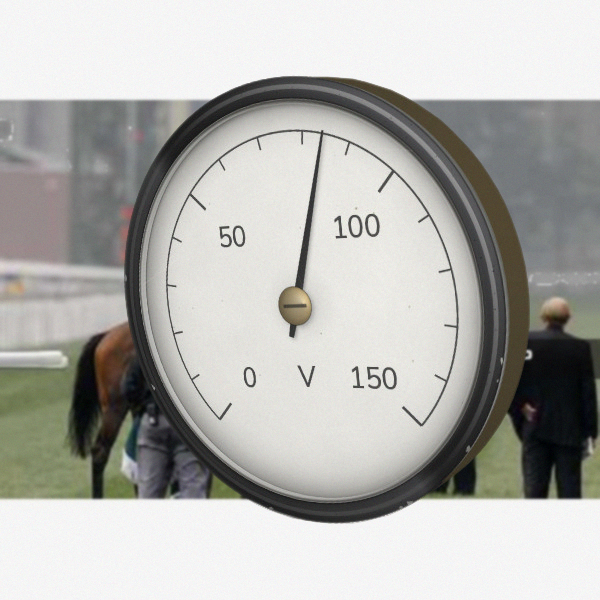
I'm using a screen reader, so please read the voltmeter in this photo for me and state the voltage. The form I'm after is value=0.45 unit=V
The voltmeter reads value=85 unit=V
